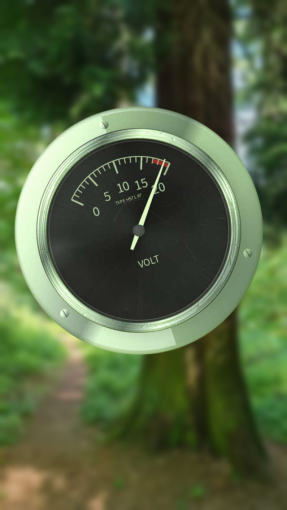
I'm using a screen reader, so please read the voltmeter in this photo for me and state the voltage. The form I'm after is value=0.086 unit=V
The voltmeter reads value=19 unit=V
